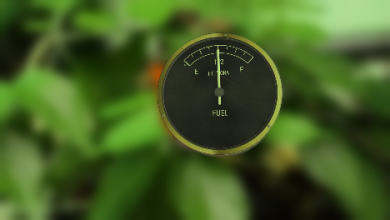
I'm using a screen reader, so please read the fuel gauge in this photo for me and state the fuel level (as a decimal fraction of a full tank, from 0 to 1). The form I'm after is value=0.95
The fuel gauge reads value=0.5
